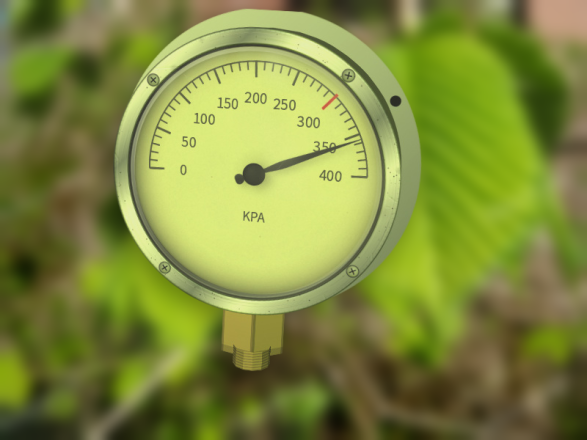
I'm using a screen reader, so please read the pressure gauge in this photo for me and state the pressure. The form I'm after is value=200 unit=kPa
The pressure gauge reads value=355 unit=kPa
